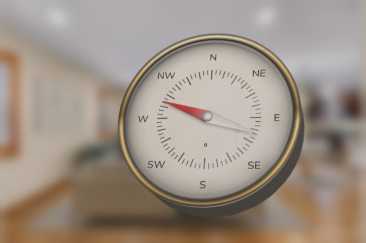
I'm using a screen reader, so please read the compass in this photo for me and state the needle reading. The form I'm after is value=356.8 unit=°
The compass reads value=290 unit=°
